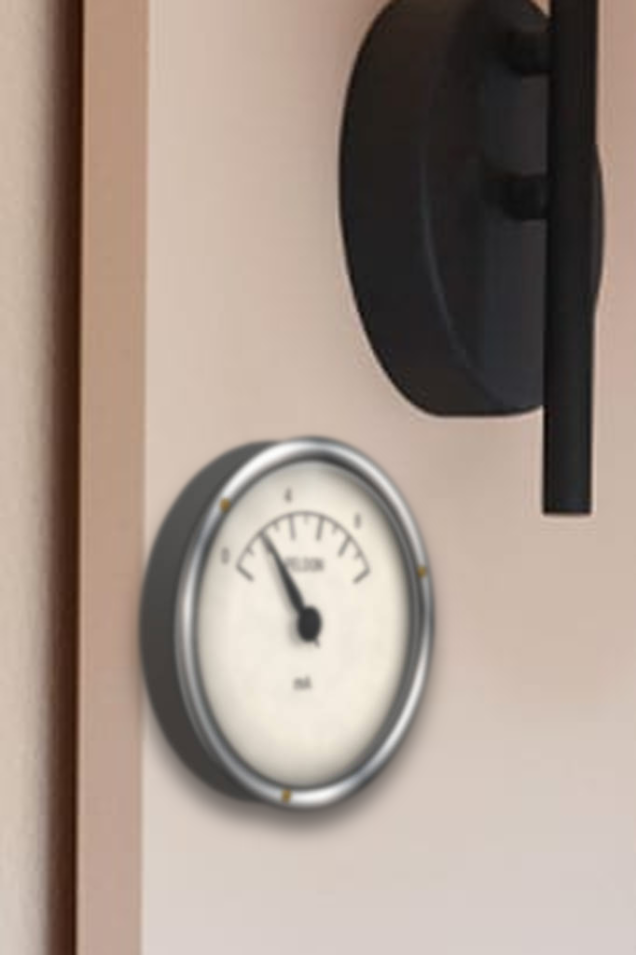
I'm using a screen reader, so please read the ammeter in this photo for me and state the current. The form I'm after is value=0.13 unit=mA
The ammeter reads value=2 unit=mA
